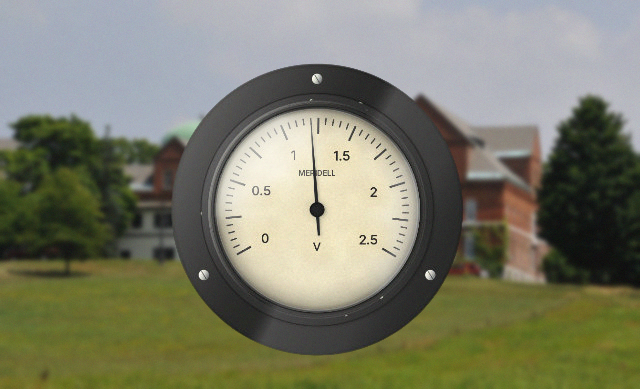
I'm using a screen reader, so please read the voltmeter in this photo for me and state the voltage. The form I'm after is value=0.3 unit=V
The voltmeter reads value=1.2 unit=V
